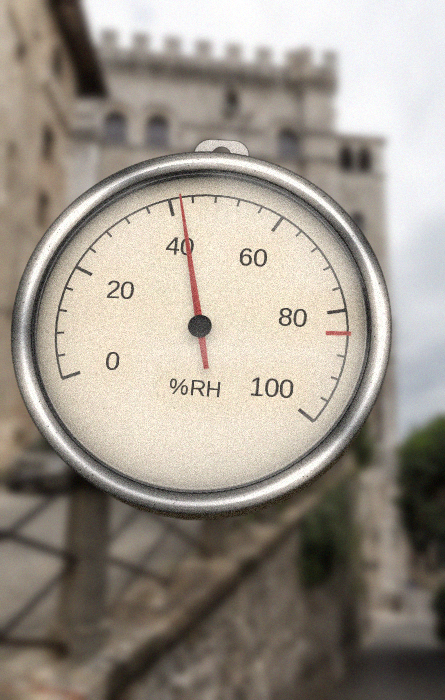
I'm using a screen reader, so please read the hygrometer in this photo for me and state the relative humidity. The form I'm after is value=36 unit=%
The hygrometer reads value=42 unit=%
